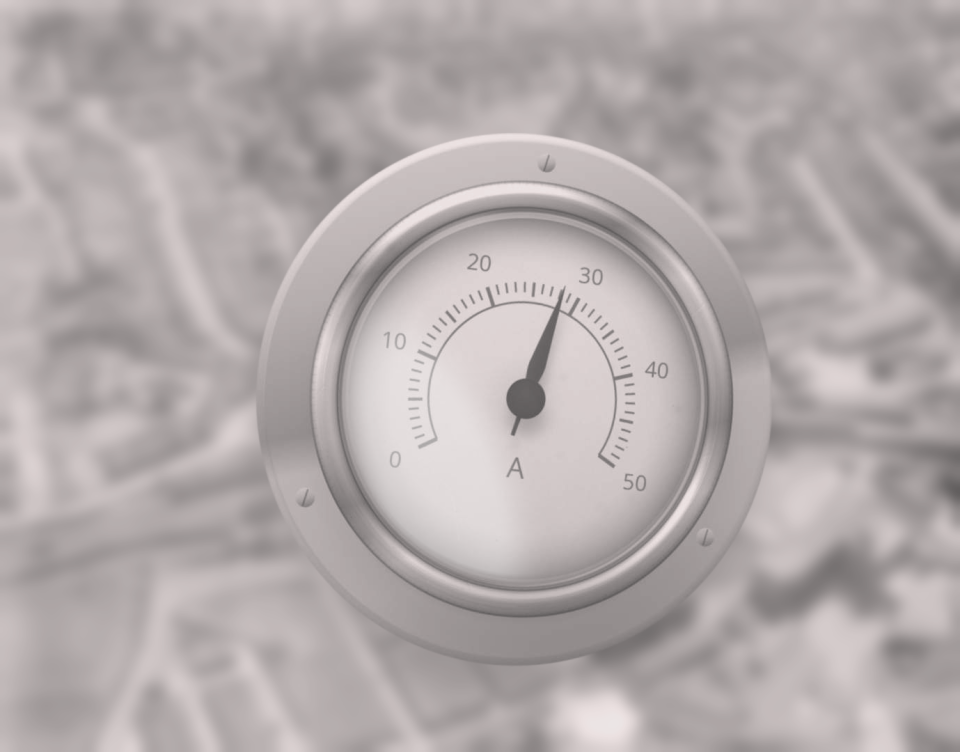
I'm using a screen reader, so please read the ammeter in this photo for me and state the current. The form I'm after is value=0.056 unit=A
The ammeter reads value=28 unit=A
